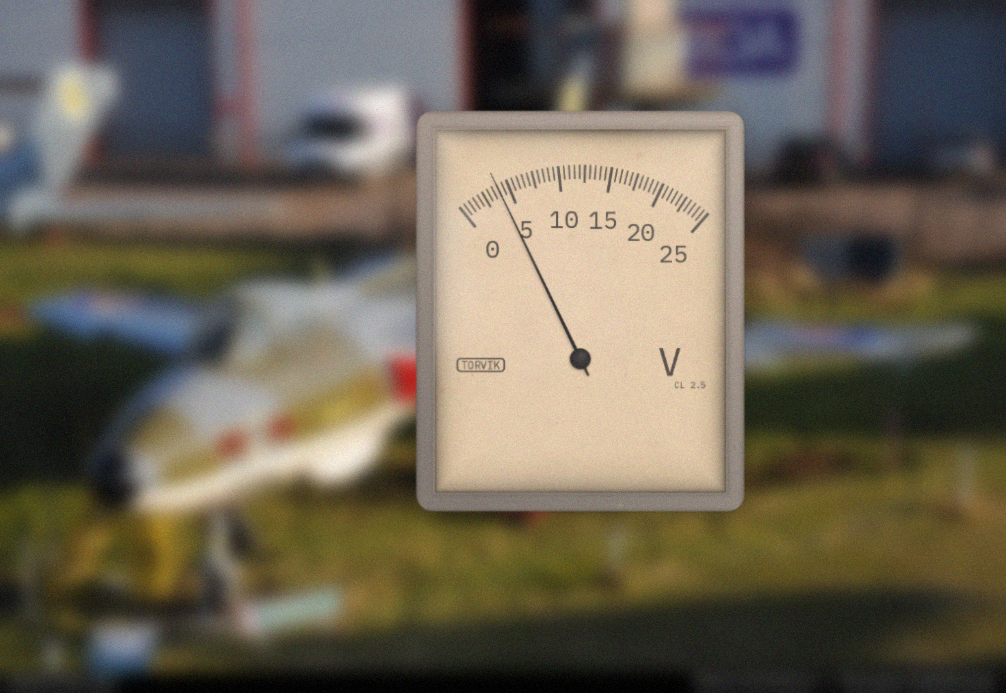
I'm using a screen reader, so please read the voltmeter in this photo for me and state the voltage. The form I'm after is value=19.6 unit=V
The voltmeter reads value=4 unit=V
